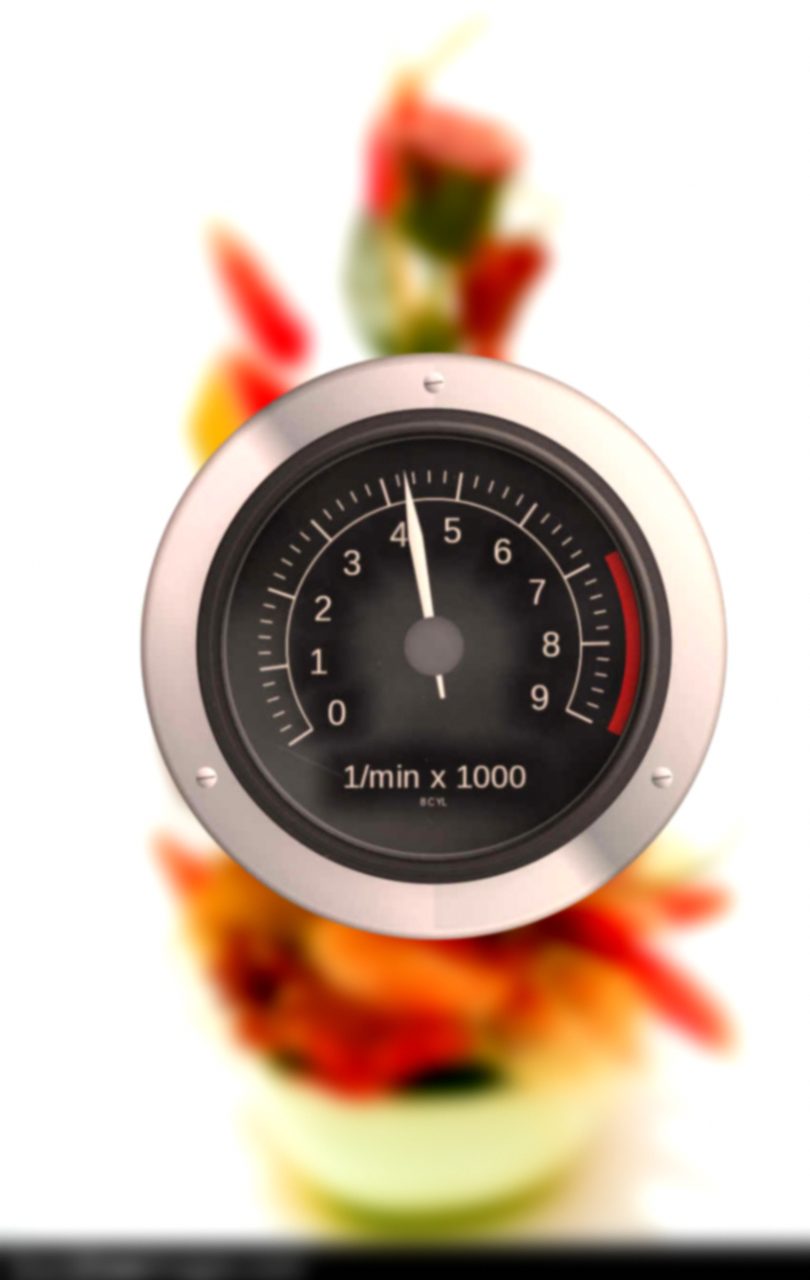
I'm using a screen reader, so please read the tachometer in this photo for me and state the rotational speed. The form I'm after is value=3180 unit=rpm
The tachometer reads value=4300 unit=rpm
